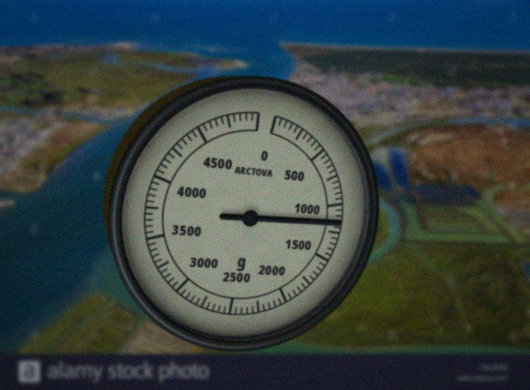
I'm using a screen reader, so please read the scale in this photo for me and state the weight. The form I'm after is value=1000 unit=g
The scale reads value=1150 unit=g
